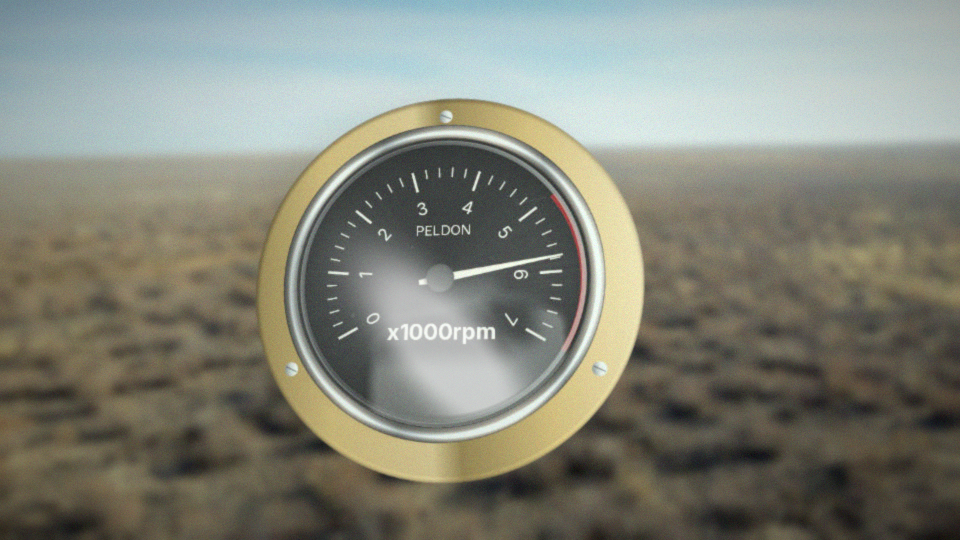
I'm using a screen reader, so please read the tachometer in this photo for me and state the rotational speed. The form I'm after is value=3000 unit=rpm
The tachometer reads value=5800 unit=rpm
